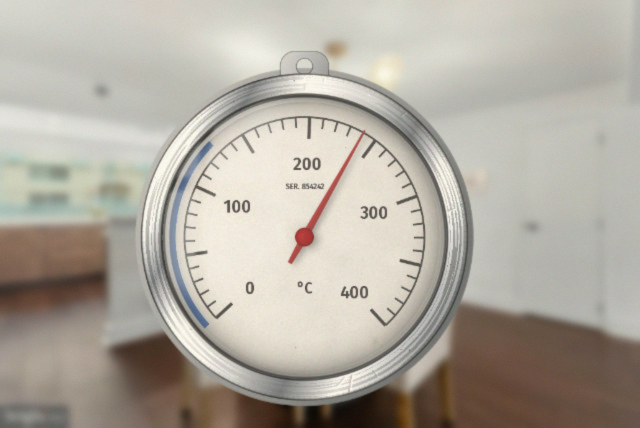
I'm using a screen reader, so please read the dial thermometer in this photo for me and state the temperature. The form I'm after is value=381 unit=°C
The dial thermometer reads value=240 unit=°C
